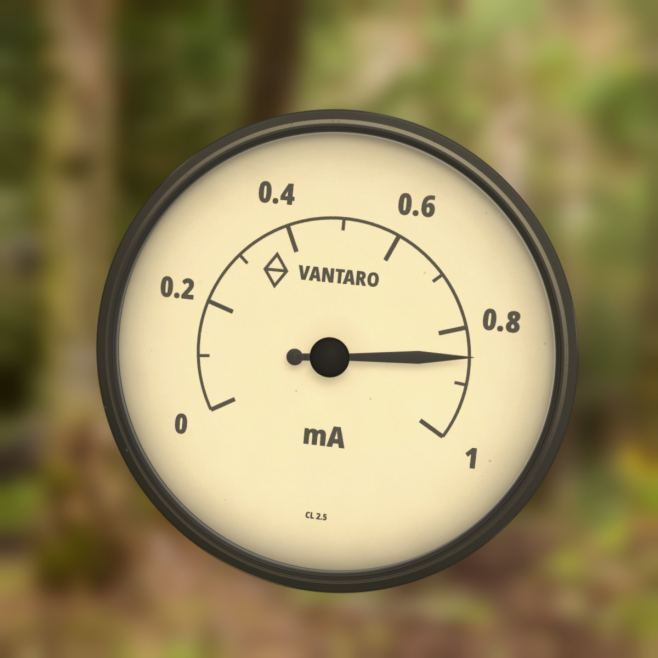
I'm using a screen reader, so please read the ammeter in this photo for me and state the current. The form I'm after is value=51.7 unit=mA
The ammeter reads value=0.85 unit=mA
